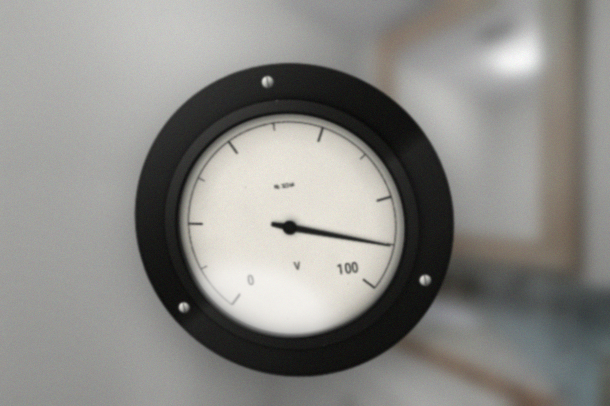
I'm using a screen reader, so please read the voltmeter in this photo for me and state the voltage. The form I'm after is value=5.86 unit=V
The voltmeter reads value=90 unit=V
